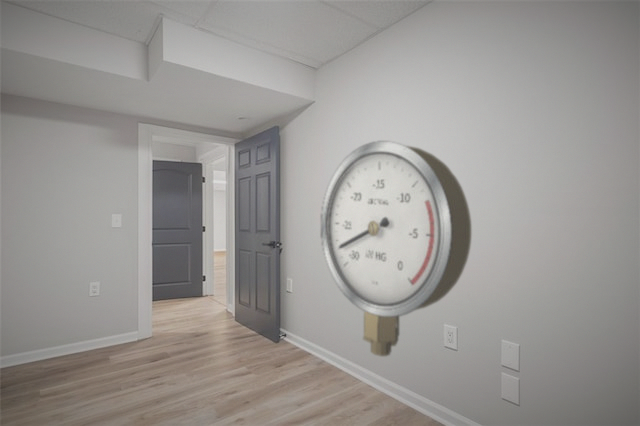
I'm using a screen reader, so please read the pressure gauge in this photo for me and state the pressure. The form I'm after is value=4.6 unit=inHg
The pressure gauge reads value=-28 unit=inHg
